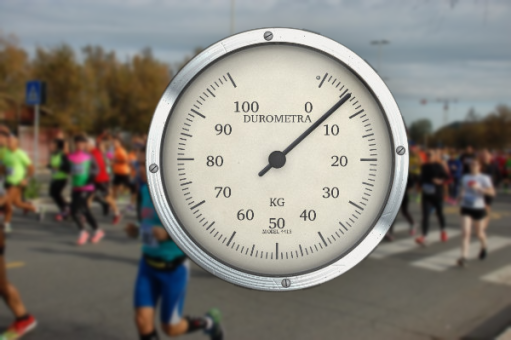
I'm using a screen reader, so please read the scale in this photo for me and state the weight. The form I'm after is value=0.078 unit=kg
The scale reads value=6 unit=kg
